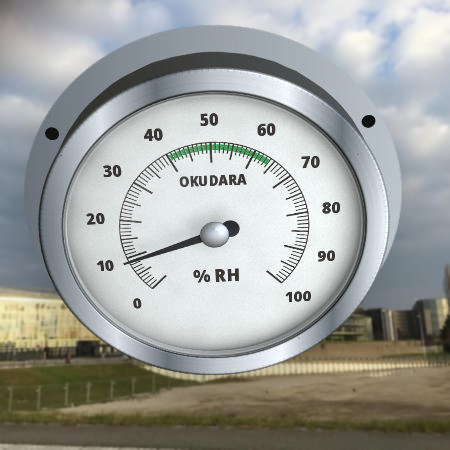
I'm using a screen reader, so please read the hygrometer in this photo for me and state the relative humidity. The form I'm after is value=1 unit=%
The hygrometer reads value=10 unit=%
